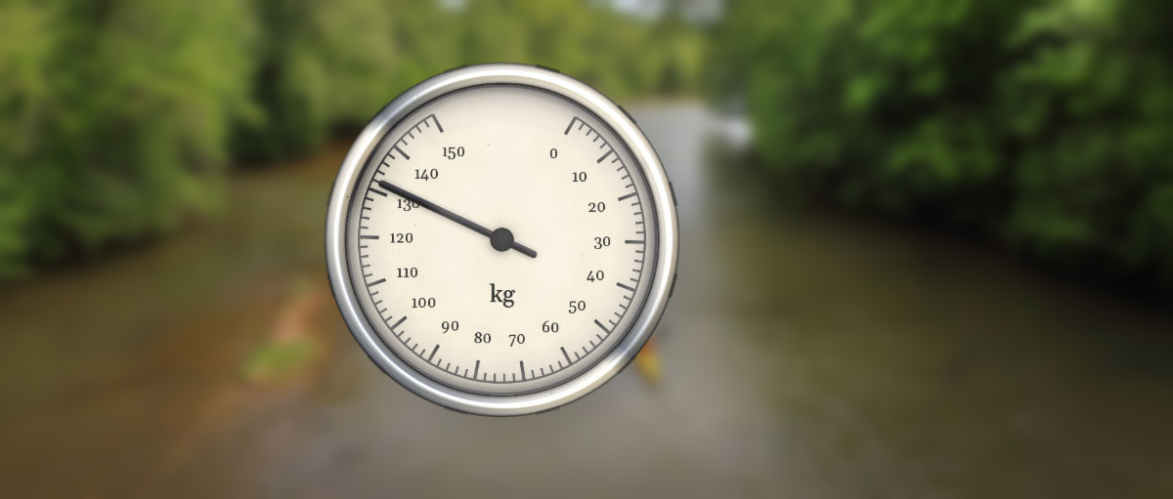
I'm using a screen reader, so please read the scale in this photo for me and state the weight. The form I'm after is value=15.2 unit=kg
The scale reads value=132 unit=kg
